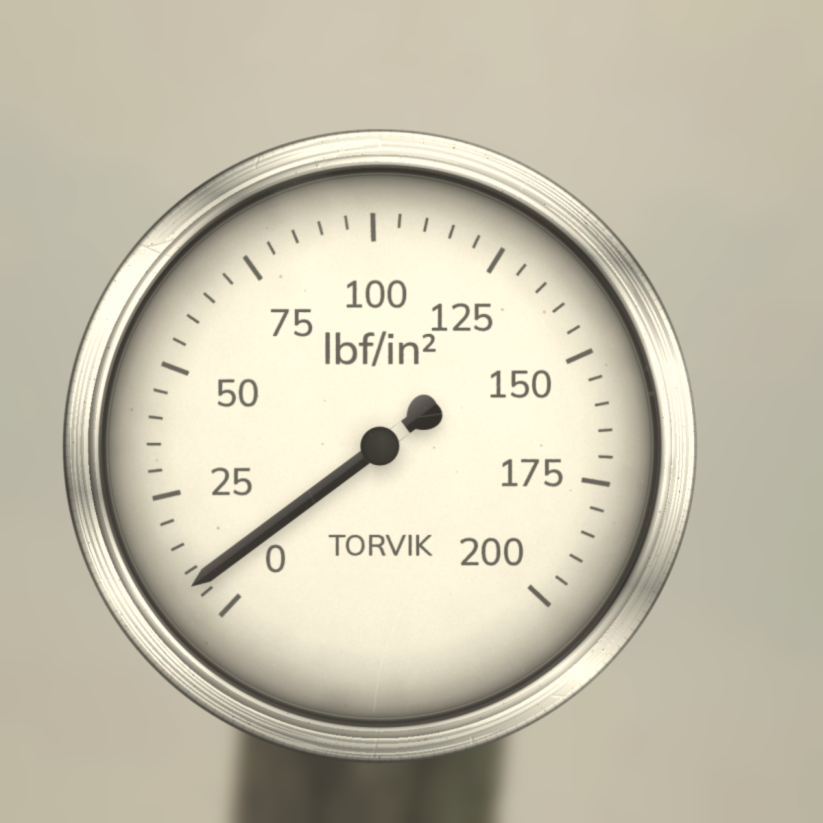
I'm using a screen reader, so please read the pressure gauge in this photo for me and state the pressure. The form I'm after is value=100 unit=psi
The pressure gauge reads value=7.5 unit=psi
